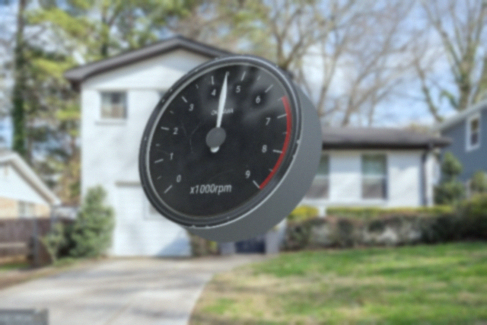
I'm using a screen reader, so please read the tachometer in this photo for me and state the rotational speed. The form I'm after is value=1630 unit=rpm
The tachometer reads value=4500 unit=rpm
